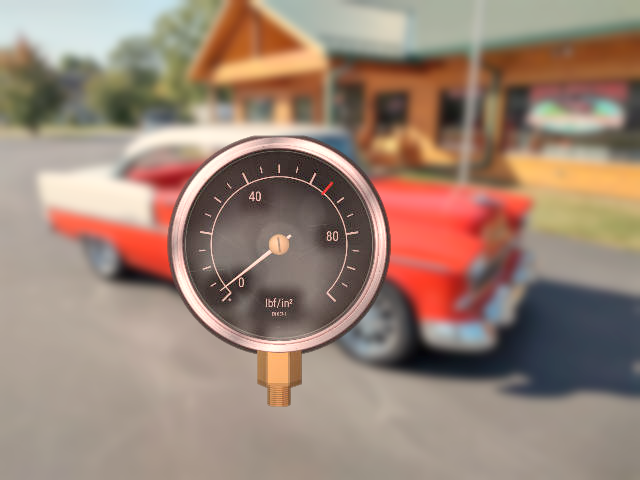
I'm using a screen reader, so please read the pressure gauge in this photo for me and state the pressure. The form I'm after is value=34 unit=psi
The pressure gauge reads value=2.5 unit=psi
